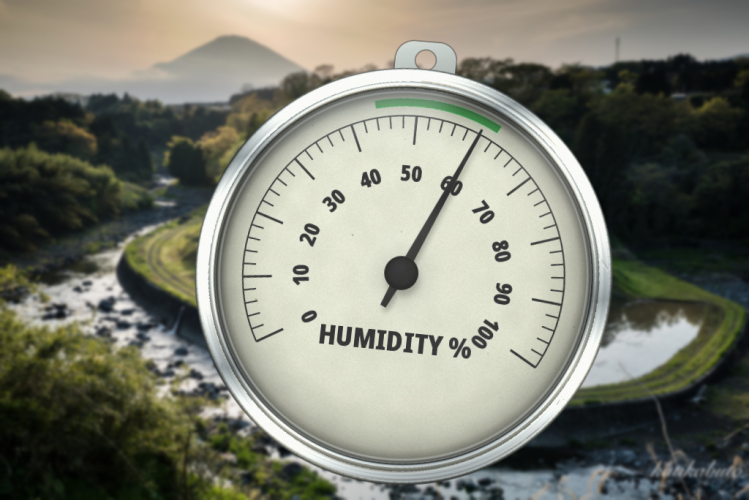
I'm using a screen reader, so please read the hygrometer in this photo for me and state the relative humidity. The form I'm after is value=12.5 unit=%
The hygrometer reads value=60 unit=%
